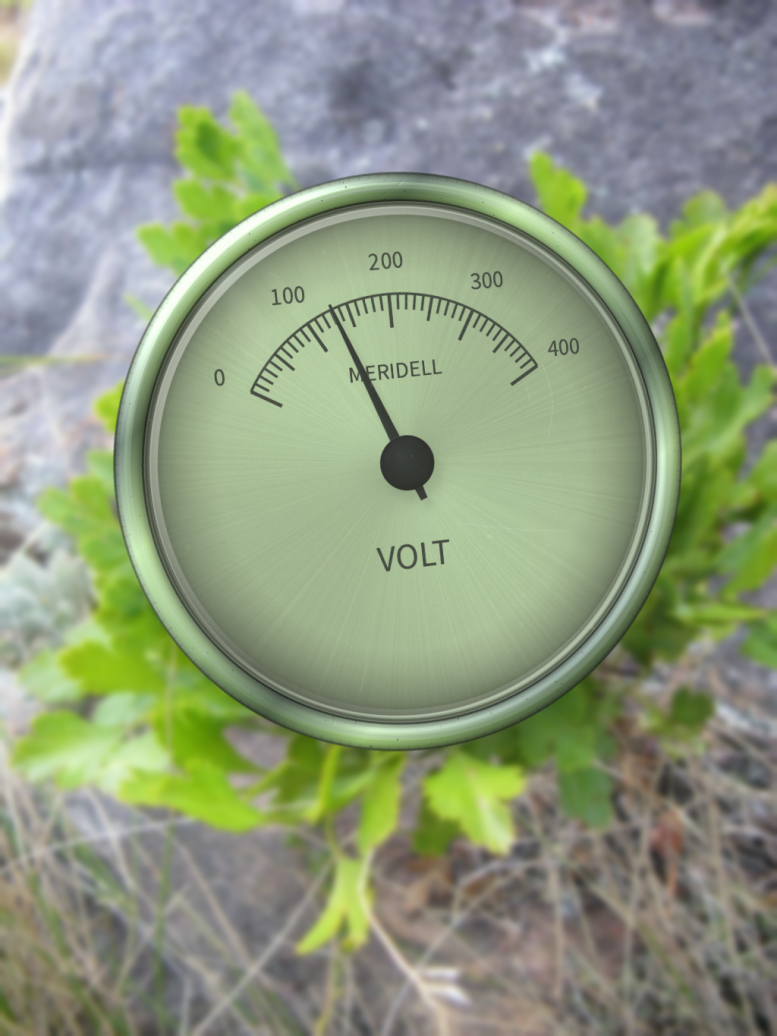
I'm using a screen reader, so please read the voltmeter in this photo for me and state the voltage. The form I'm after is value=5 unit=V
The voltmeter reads value=130 unit=V
